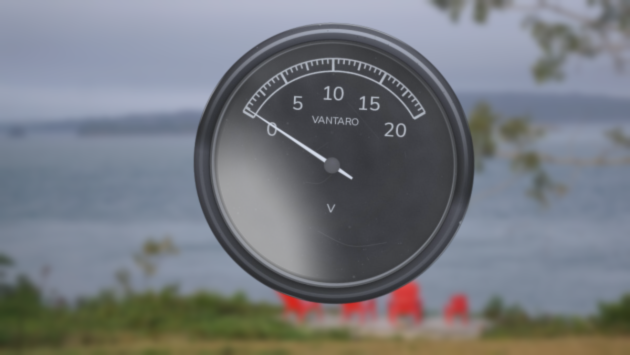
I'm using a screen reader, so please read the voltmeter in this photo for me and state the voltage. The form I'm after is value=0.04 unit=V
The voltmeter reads value=0.5 unit=V
